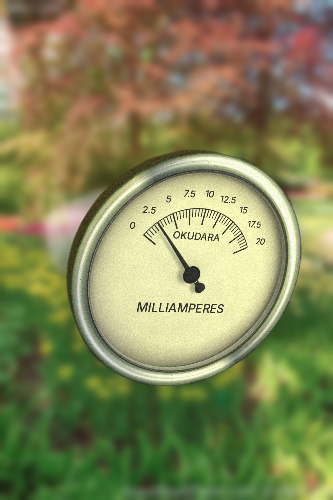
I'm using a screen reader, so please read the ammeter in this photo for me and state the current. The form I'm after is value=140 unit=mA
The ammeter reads value=2.5 unit=mA
